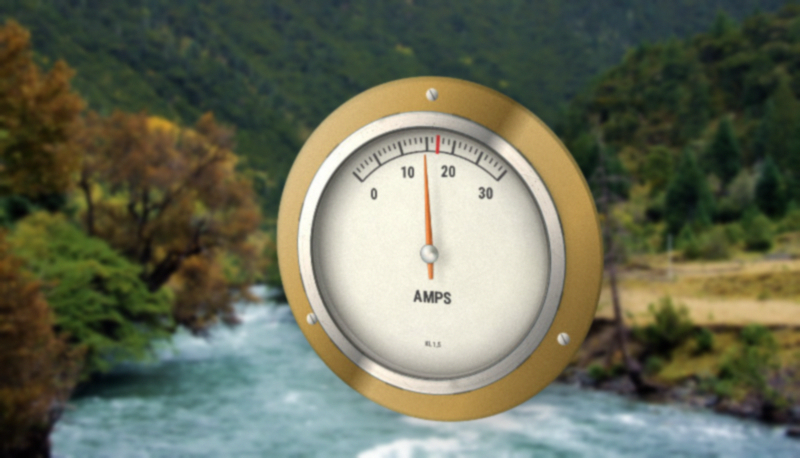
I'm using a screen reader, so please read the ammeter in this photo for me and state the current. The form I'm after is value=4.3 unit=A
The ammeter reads value=15 unit=A
